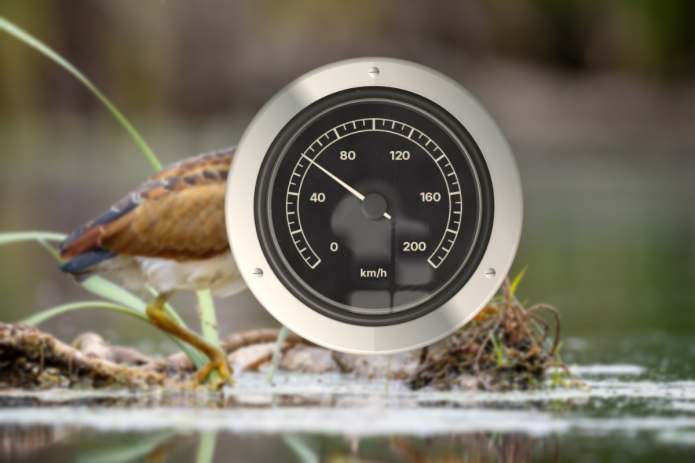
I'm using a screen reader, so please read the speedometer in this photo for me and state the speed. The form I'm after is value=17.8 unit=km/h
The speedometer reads value=60 unit=km/h
